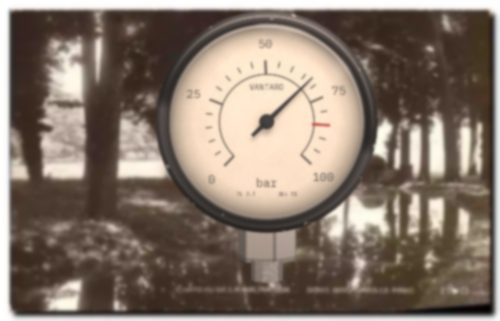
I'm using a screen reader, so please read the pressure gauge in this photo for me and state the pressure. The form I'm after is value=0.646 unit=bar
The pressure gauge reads value=67.5 unit=bar
